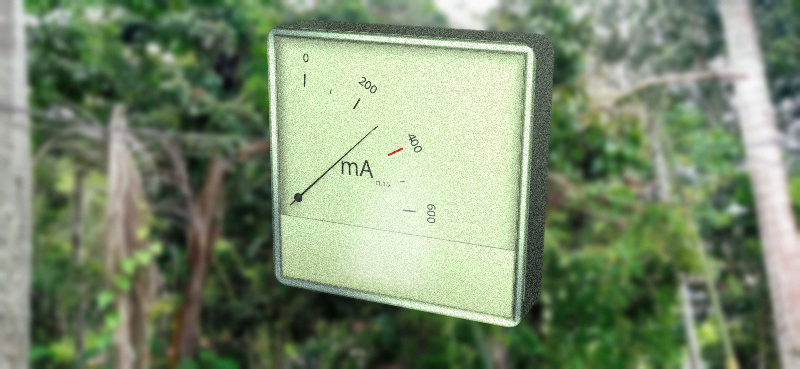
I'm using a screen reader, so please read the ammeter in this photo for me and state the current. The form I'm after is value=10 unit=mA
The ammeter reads value=300 unit=mA
